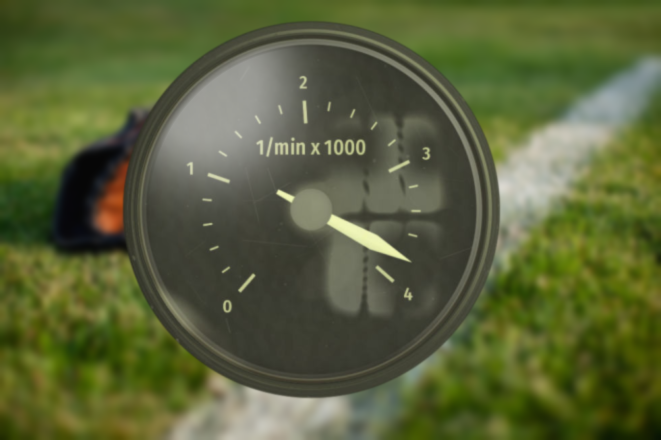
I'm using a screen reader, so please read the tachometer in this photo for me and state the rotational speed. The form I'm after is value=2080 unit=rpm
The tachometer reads value=3800 unit=rpm
